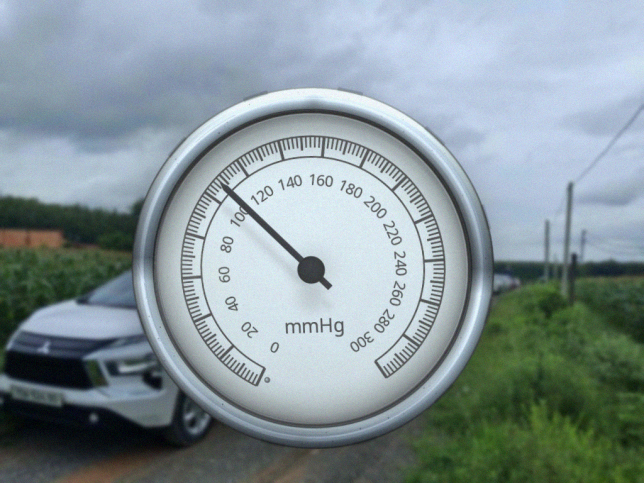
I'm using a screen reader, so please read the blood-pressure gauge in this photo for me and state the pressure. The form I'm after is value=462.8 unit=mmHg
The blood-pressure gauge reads value=108 unit=mmHg
